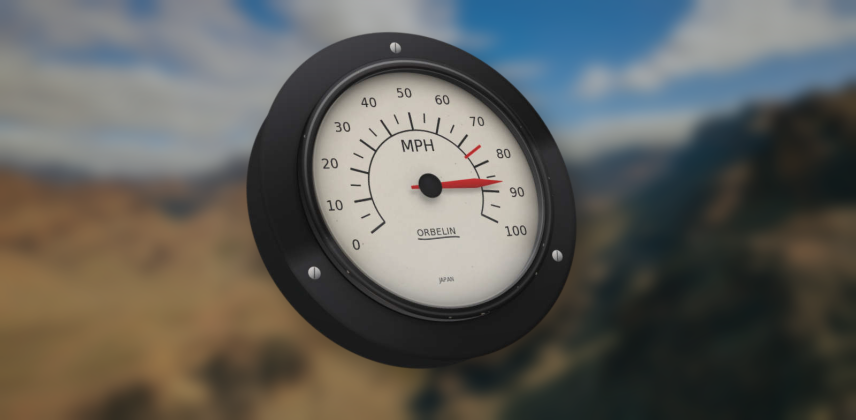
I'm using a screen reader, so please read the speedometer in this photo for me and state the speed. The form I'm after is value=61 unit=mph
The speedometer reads value=87.5 unit=mph
